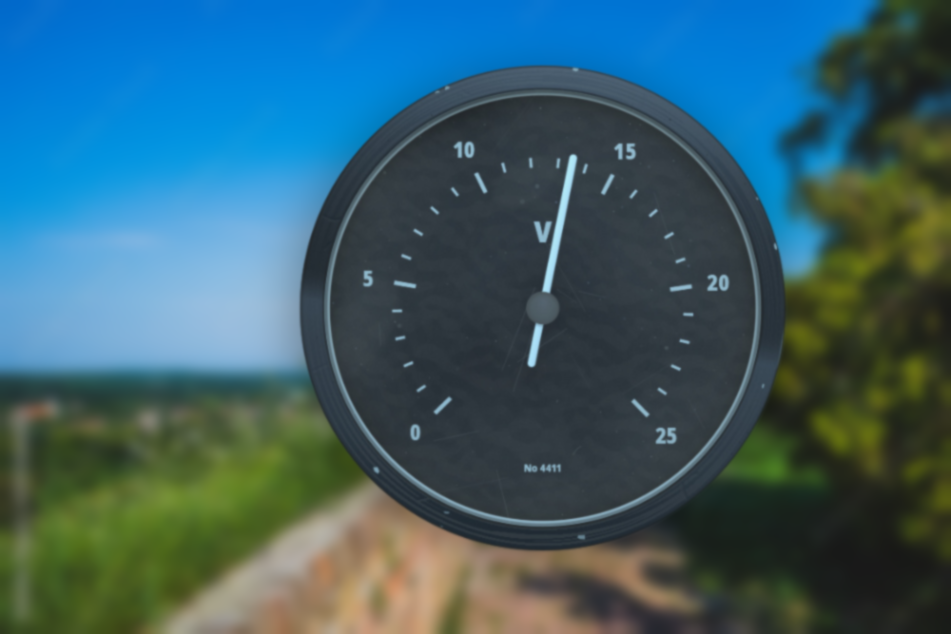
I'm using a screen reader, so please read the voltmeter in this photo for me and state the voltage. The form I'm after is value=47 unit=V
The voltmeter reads value=13.5 unit=V
